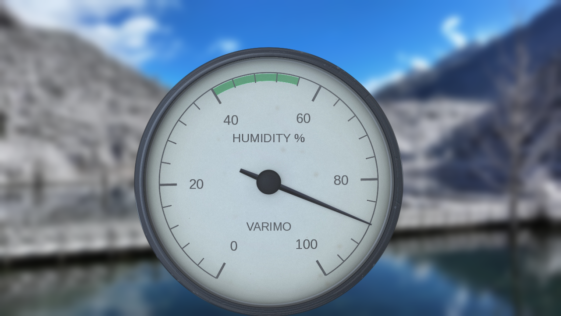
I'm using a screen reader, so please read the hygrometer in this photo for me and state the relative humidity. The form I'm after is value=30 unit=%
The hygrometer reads value=88 unit=%
